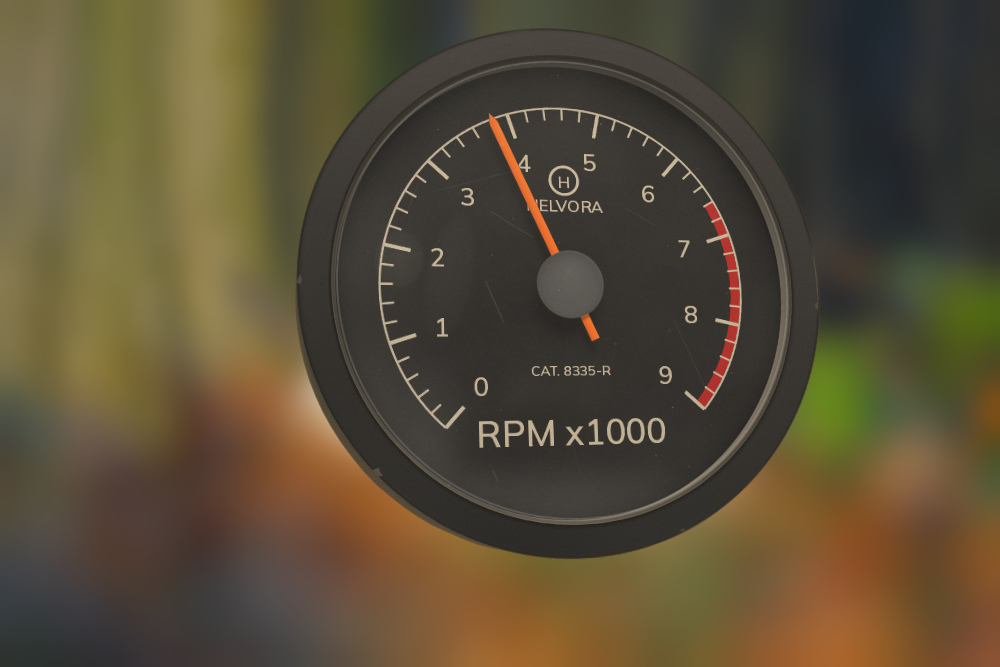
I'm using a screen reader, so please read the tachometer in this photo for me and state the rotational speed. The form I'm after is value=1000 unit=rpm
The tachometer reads value=3800 unit=rpm
